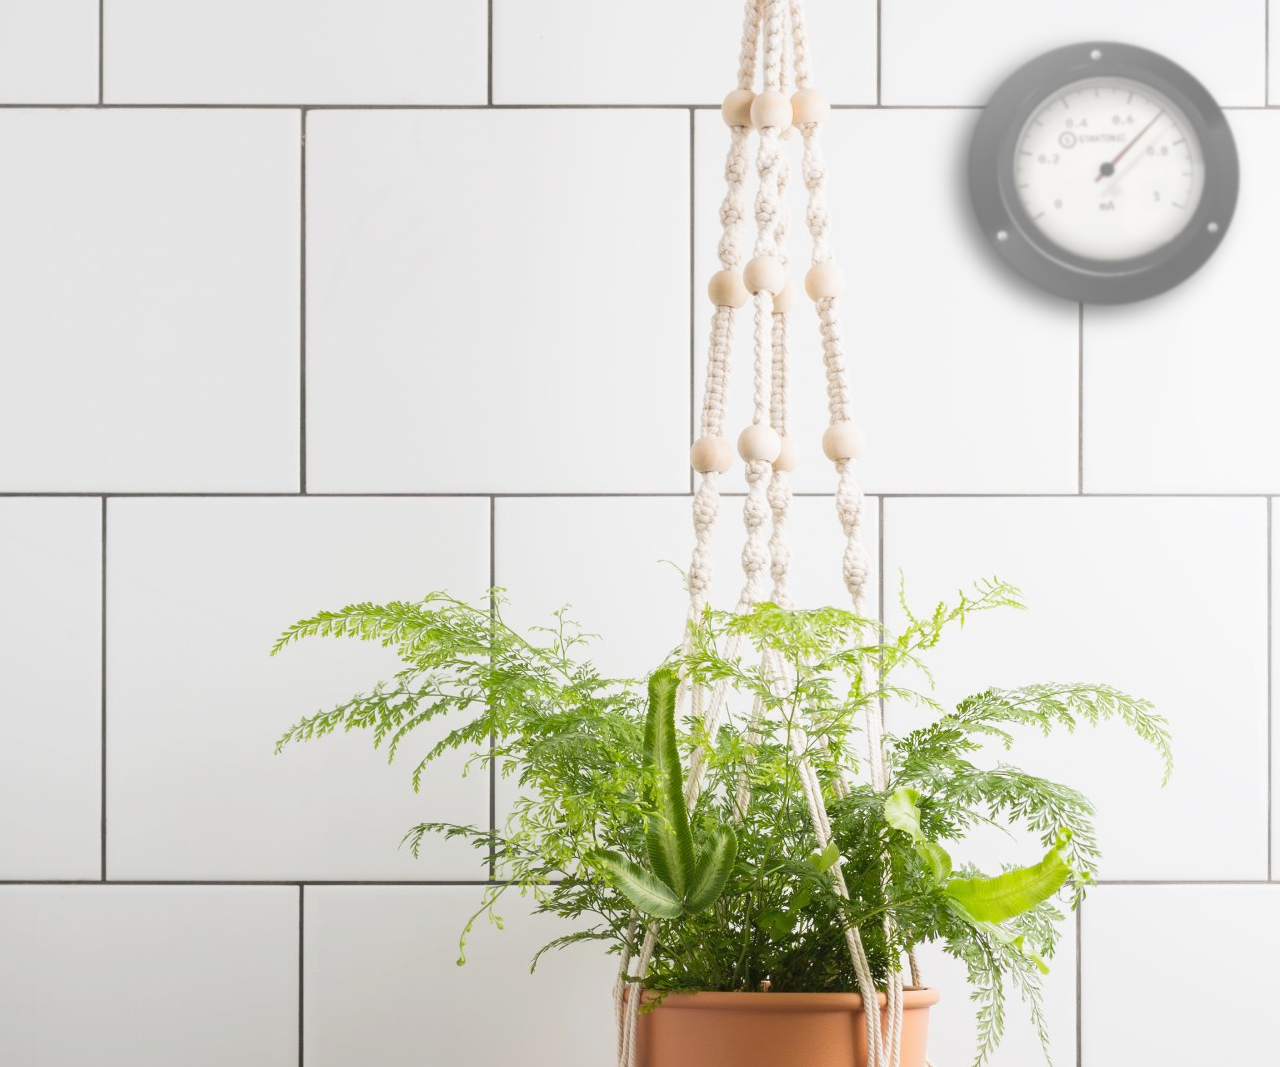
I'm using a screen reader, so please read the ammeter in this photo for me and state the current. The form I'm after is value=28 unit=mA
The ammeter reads value=0.7 unit=mA
